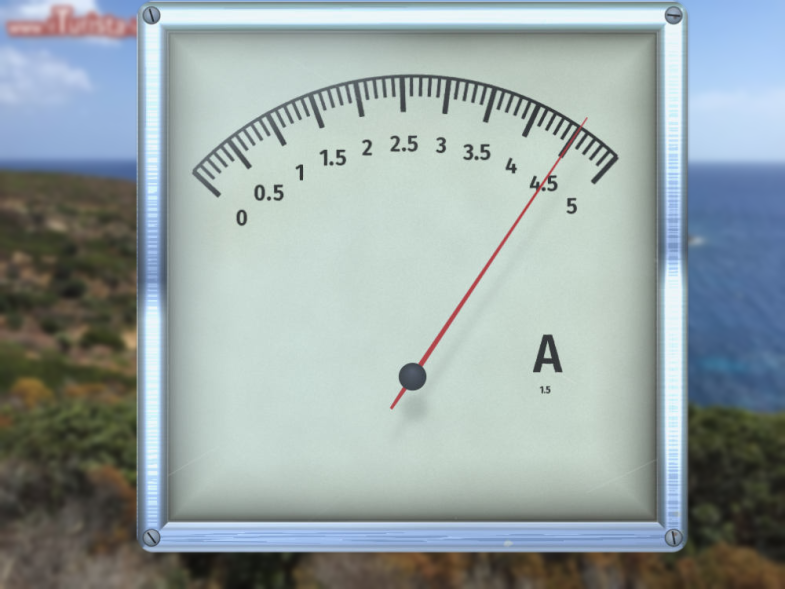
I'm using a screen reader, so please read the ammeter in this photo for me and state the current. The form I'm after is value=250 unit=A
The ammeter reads value=4.5 unit=A
